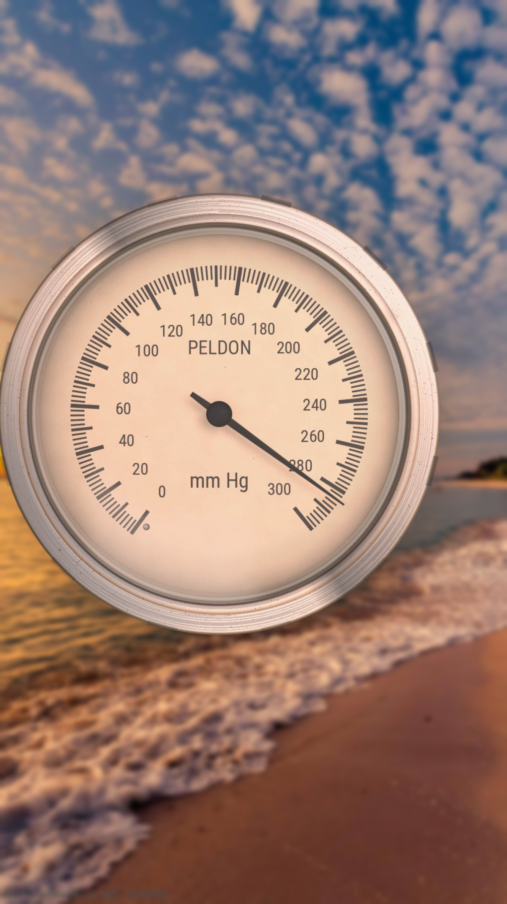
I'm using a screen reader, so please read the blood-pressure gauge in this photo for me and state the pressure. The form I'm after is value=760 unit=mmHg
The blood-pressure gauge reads value=284 unit=mmHg
